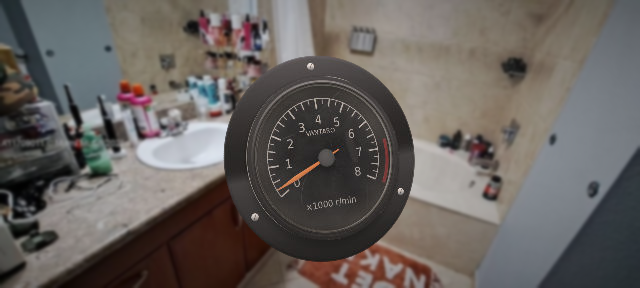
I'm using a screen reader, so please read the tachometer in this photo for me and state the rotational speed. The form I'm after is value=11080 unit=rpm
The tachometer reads value=250 unit=rpm
